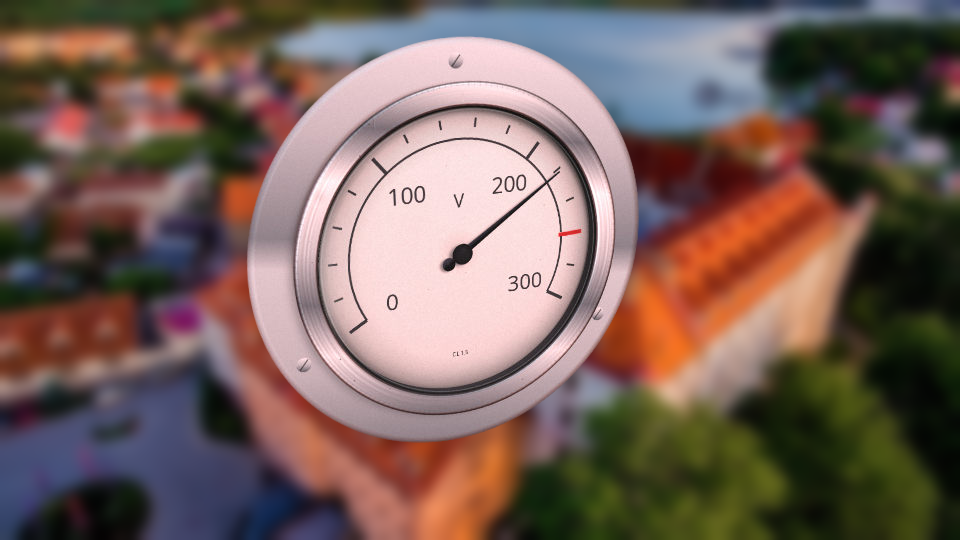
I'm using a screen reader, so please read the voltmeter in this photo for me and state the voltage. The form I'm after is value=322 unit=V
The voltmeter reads value=220 unit=V
